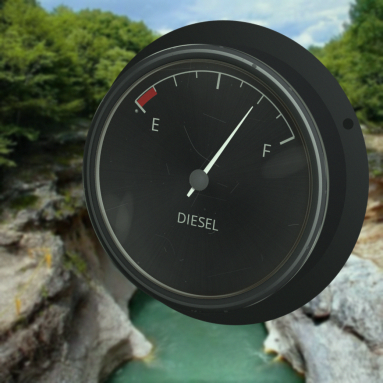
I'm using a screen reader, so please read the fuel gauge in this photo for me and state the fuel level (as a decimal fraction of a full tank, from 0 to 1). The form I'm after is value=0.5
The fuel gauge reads value=0.75
